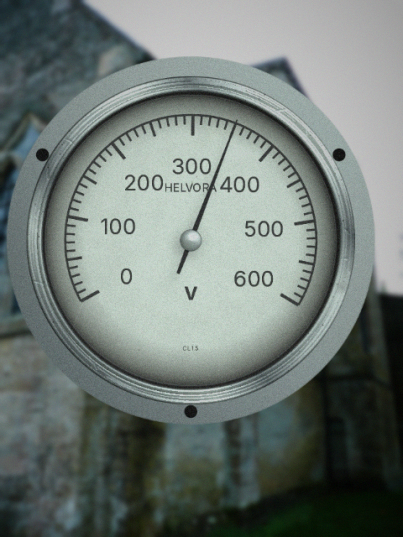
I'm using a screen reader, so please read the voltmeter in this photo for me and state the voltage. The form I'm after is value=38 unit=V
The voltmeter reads value=350 unit=V
